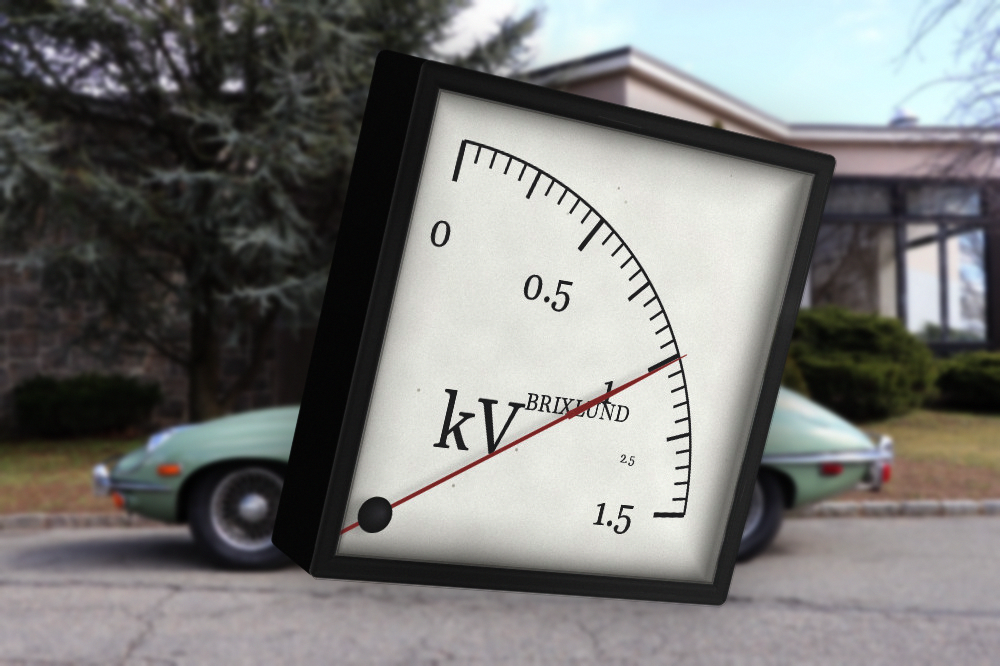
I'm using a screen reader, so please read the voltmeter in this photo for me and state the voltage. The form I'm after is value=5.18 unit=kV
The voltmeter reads value=1 unit=kV
